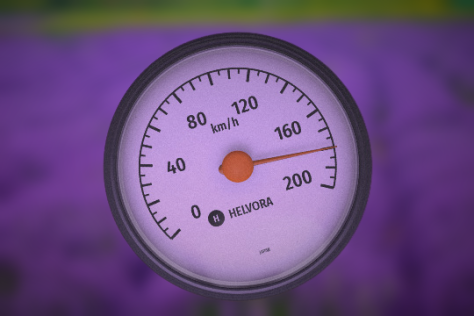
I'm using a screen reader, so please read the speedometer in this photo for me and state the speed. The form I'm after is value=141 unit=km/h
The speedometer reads value=180 unit=km/h
